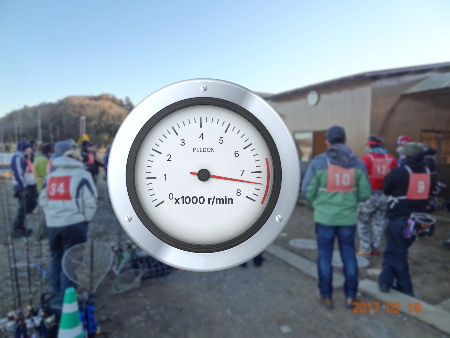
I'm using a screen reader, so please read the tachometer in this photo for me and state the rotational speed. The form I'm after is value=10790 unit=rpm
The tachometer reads value=7400 unit=rpm
